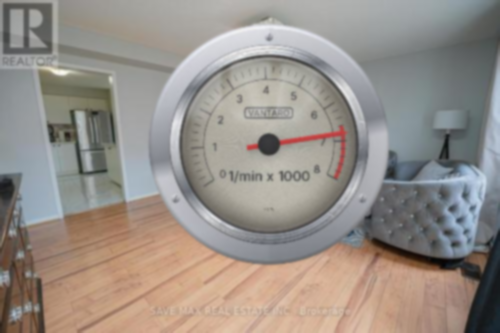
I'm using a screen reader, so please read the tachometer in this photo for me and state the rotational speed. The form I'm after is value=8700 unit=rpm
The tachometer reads value=6800 unit=rpm
